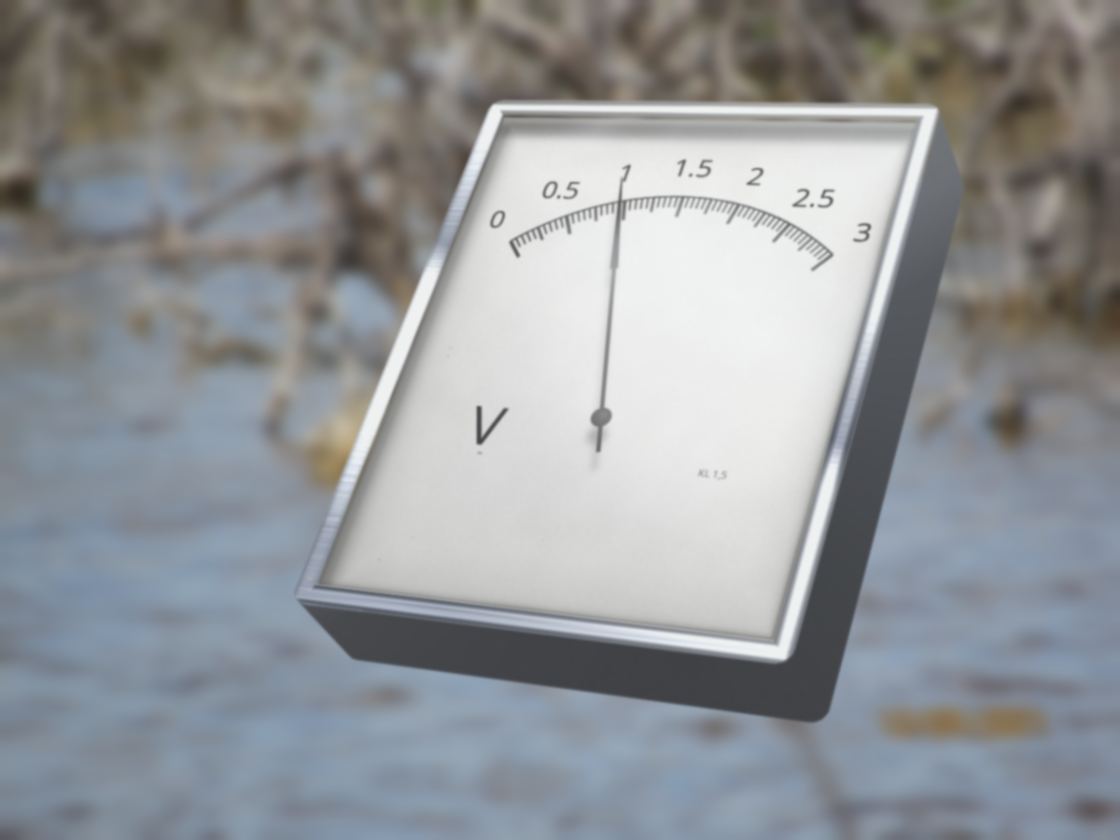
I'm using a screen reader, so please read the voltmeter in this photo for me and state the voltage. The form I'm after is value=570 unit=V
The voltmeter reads value=1 unit=V
